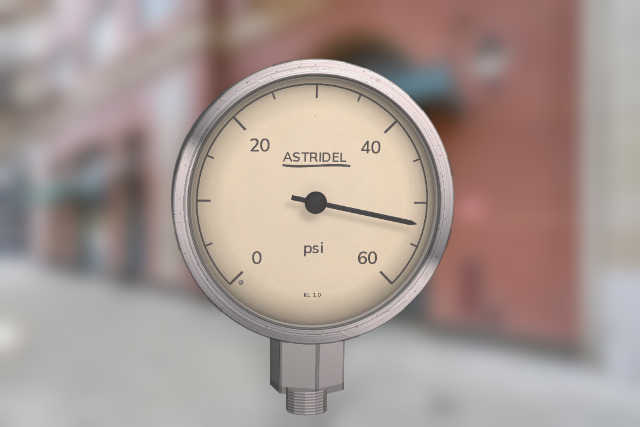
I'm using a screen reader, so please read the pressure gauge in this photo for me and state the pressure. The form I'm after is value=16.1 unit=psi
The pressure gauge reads value=52.5 unit=psi
